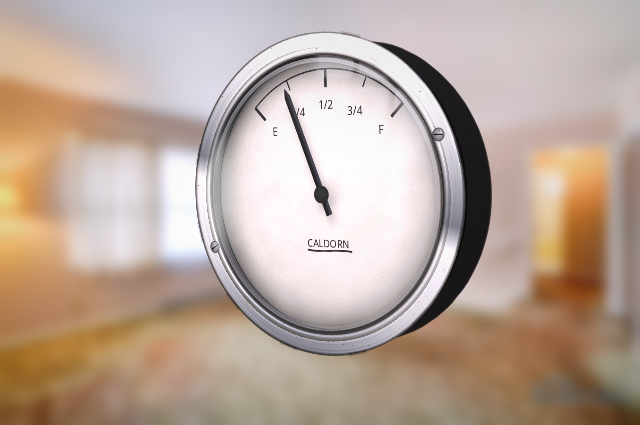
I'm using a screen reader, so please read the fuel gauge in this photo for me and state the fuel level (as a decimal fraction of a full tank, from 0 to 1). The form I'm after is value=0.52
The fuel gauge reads value=0.25
